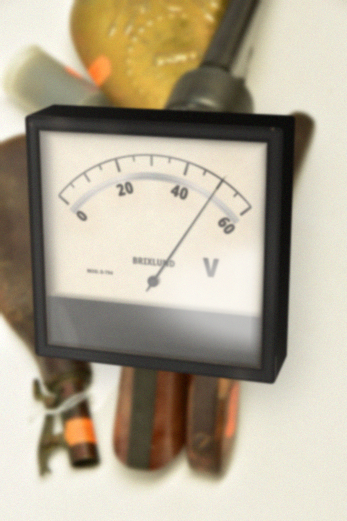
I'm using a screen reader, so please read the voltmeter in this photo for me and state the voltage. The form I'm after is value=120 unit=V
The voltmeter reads value=50 unit=V
